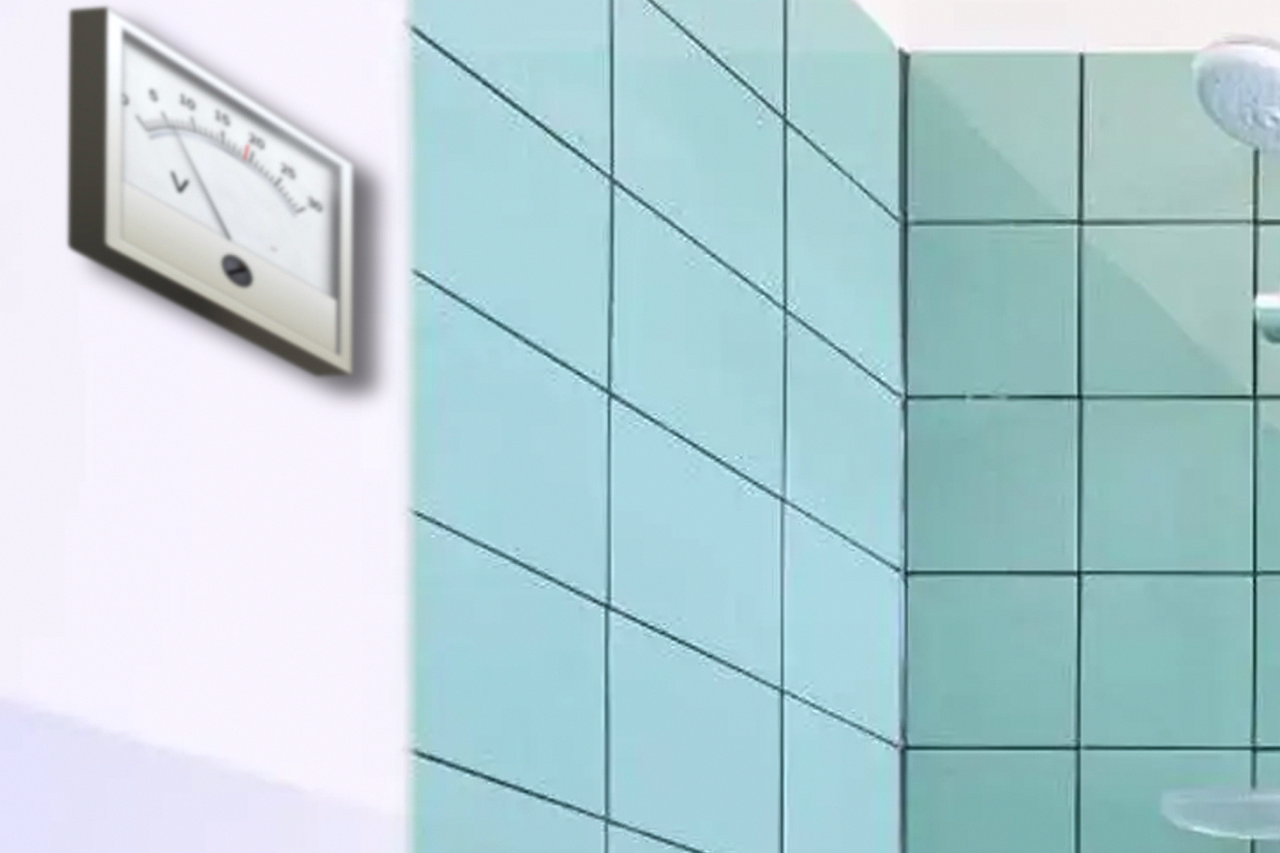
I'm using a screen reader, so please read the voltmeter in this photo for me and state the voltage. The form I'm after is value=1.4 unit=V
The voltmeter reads value=5 unit=V
